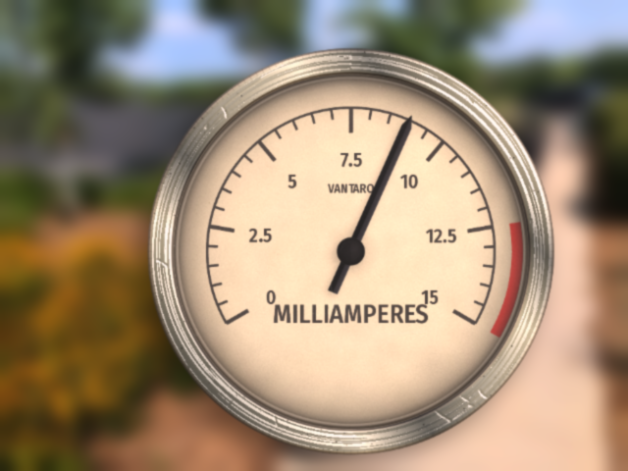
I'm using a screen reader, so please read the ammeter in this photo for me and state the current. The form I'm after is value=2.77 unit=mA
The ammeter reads value=9 unit=mA
